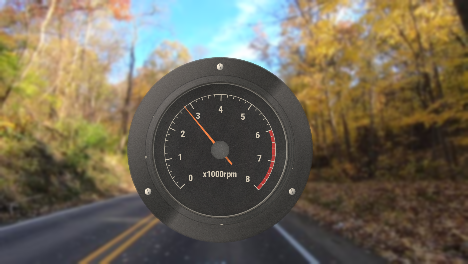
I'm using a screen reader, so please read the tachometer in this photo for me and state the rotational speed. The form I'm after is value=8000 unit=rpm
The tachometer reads value=2800 unit=rpm
